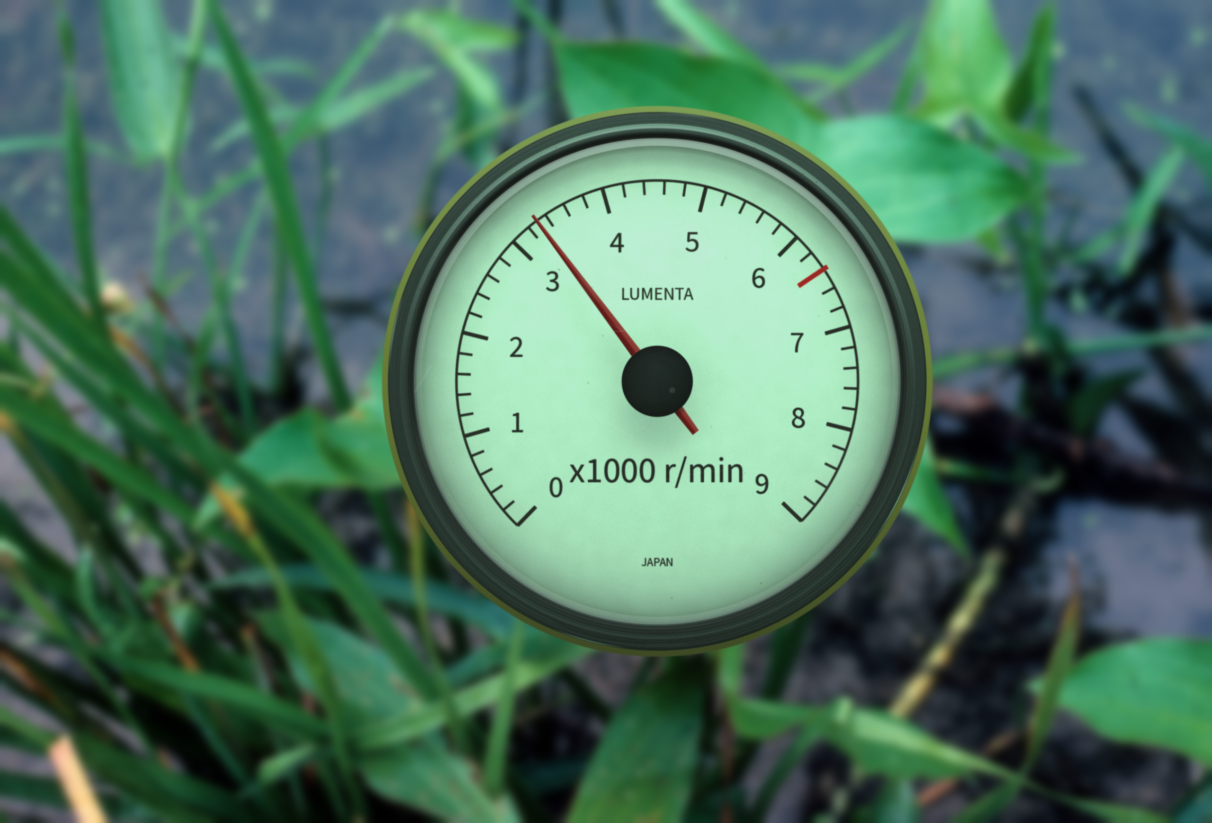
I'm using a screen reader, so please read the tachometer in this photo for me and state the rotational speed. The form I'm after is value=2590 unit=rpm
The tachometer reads value=3300 unit=rpm
